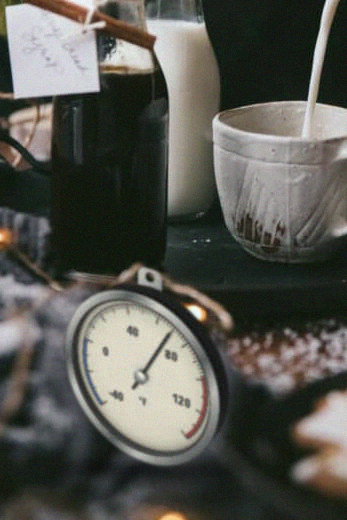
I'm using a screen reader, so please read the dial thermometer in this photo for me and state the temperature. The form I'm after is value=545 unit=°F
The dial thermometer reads value=70 unit=°F
